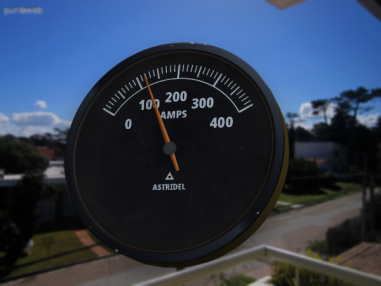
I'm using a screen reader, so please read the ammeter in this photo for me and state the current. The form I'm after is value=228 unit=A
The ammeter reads value=120 unit=A
